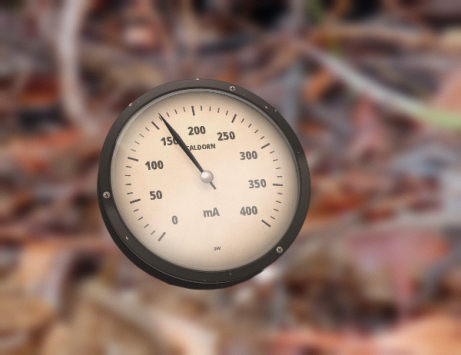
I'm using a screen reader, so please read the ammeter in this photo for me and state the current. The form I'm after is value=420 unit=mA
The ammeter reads value=160 unit=mA
